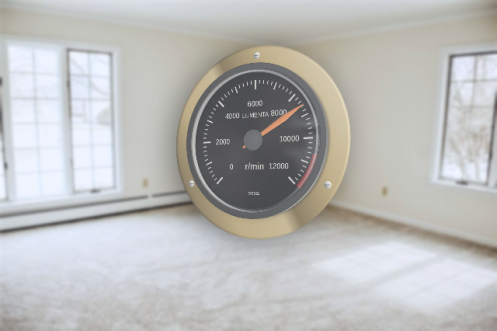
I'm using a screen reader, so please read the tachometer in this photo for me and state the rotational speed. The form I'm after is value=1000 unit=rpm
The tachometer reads value=8600 unit=rpm
